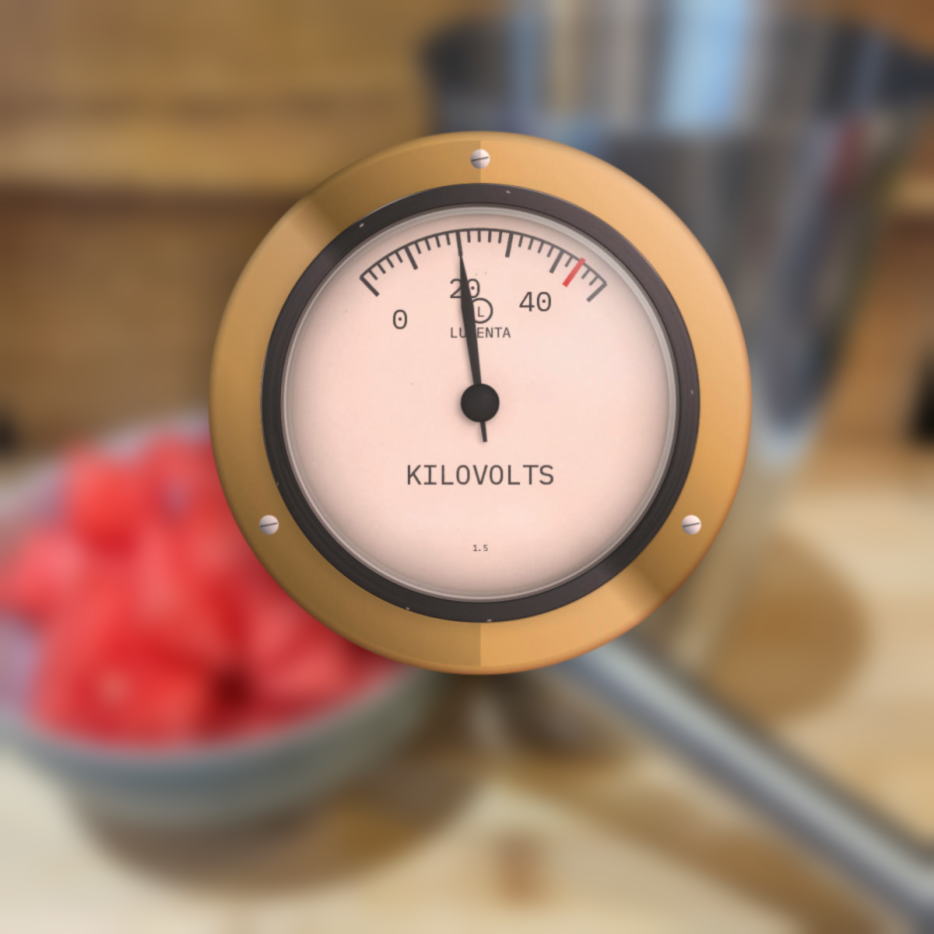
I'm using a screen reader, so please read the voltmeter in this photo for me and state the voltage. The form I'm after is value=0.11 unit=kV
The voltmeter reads value=20 unit=kV
